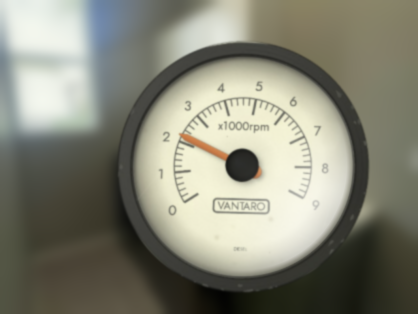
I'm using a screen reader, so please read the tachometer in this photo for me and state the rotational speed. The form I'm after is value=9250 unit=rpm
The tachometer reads value=2200 unit=rpm
